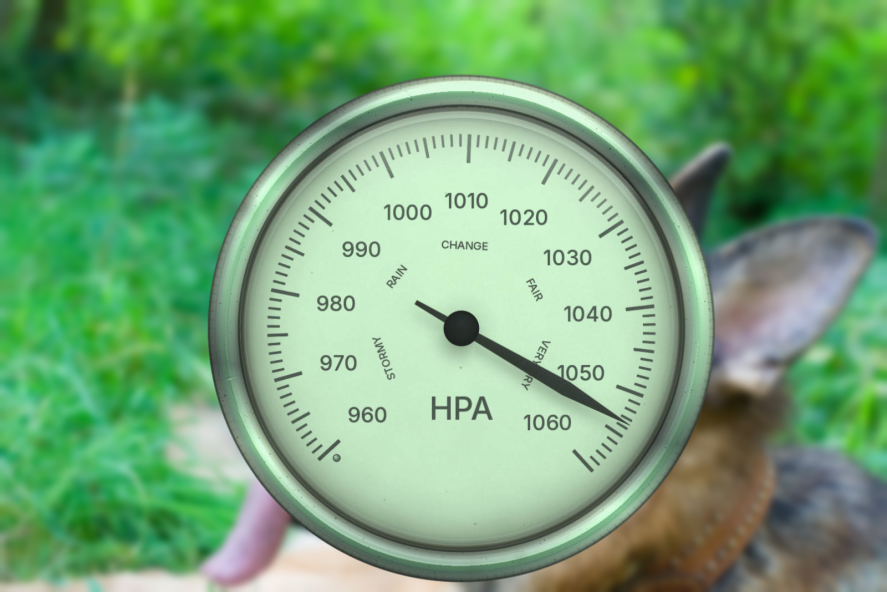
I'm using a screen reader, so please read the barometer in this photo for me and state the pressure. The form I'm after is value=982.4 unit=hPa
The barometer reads value=1053.5 unit=hPa
